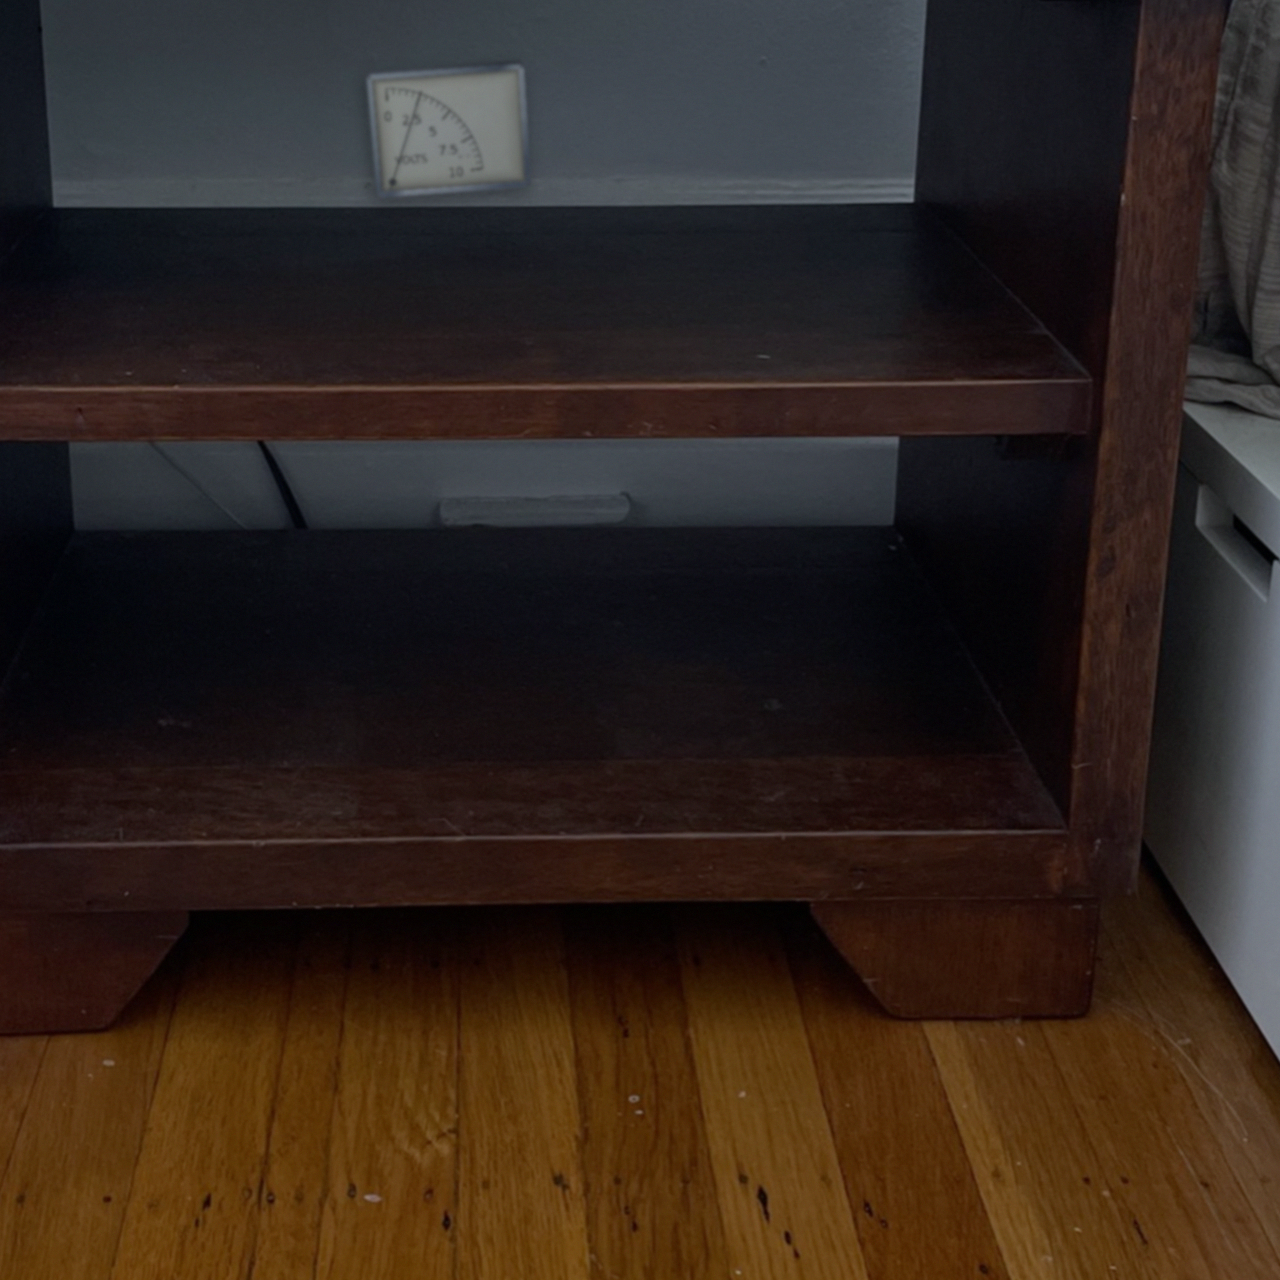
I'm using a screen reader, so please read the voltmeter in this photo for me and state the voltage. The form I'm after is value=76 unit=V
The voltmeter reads value=2.5 unit=V
